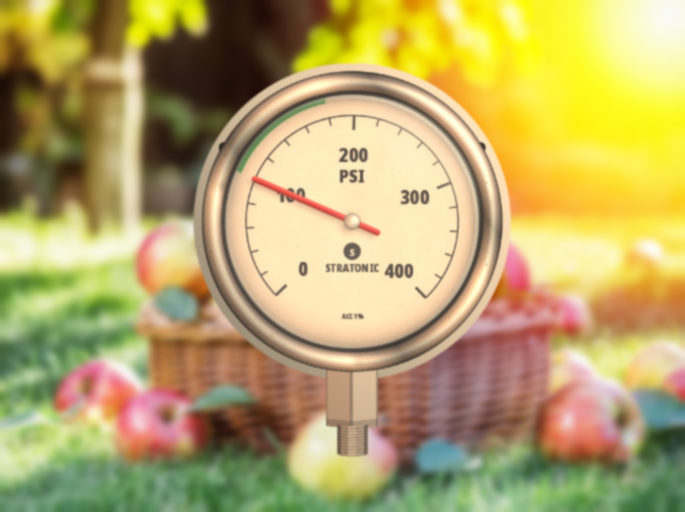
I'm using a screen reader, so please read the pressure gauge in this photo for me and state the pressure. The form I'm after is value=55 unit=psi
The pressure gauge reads value=100 unit=psi
